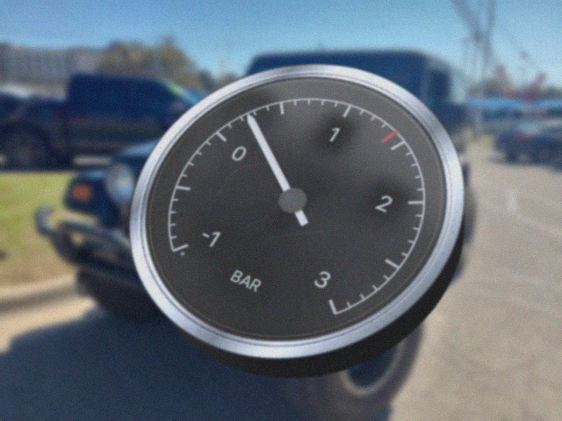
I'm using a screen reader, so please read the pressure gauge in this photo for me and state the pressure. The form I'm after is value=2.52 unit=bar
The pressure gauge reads value=0.25 unit=bar
